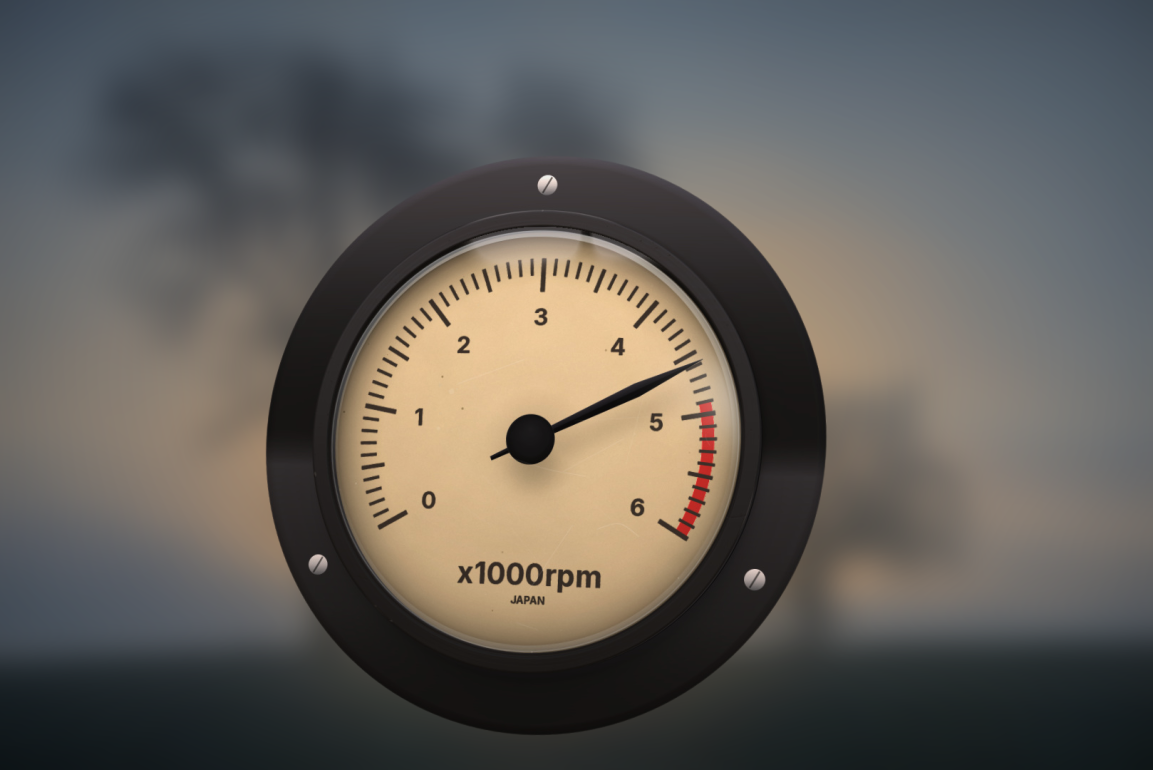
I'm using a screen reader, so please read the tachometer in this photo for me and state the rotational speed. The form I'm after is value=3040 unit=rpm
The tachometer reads value=4600 unit=rpm
